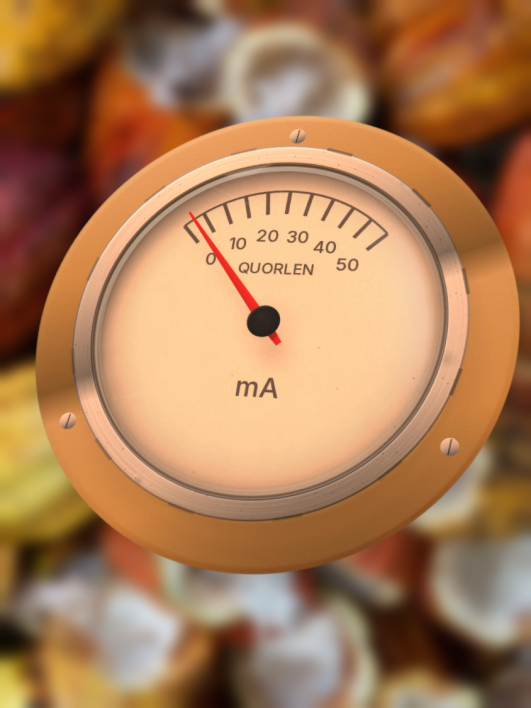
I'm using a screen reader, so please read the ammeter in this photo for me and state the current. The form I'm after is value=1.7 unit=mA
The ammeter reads value=2.5 unit=mA
